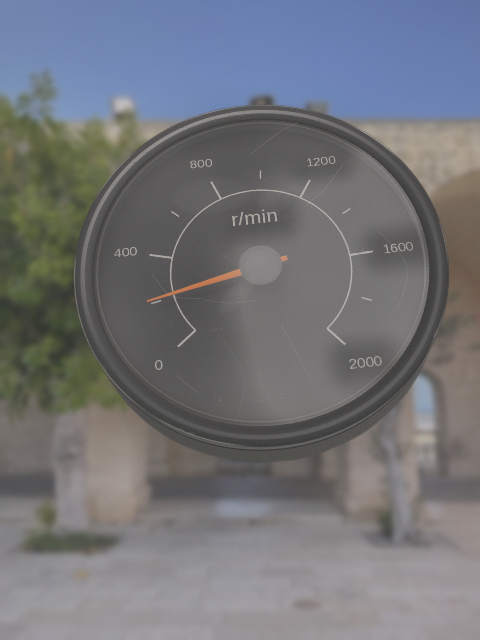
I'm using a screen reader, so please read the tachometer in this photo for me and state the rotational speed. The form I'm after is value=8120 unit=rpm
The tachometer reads value=200 unit=rpm
